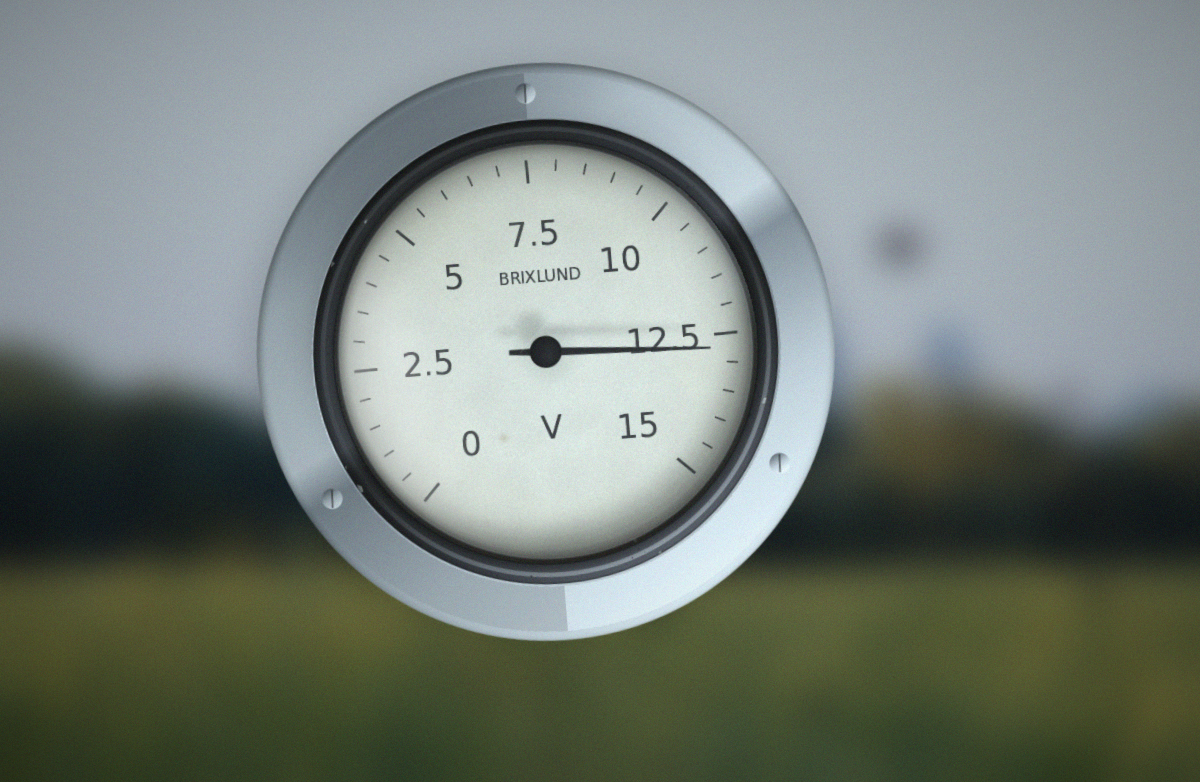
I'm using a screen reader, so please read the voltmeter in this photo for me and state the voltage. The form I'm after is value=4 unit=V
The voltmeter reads value=12.75 unit=V
